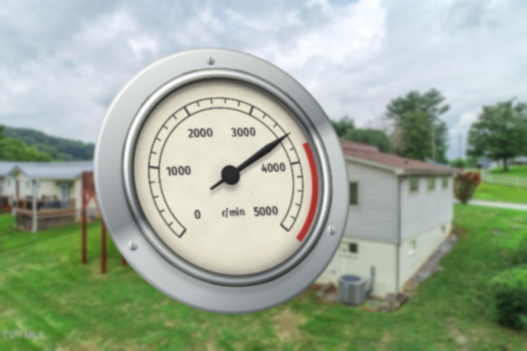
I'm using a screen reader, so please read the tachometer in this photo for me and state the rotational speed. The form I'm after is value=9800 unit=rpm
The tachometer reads value=3600 unit=rpm
